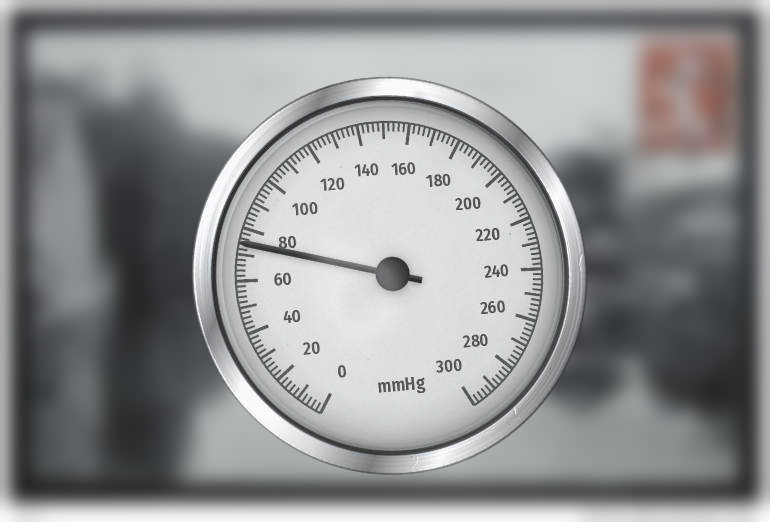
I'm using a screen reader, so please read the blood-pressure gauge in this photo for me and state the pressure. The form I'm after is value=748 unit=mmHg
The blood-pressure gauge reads value=74 unit=mmHg
